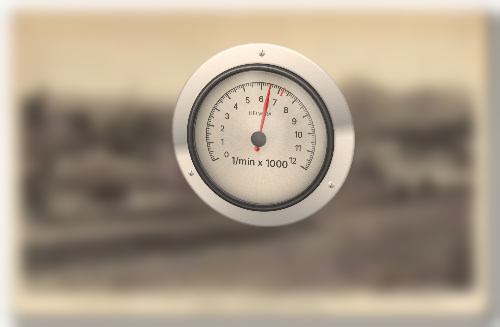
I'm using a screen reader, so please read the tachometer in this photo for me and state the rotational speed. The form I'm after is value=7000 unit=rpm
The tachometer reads value=6500 unit=rpm
